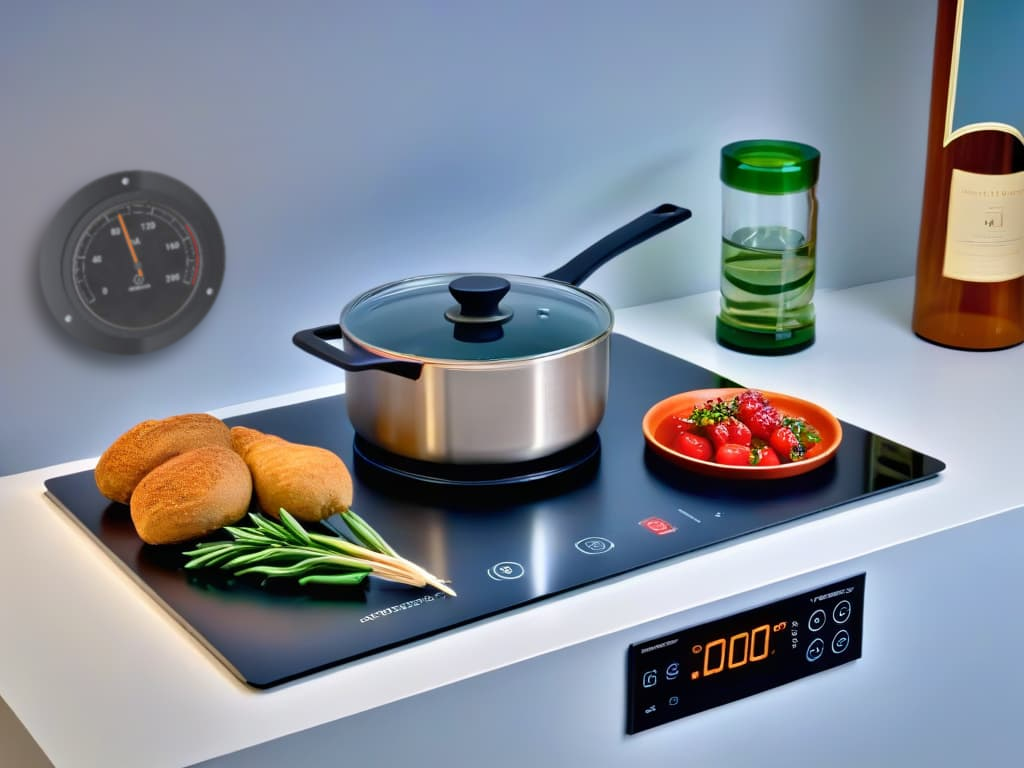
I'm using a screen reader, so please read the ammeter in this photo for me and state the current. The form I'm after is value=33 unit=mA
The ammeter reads value=90 unit=mA
